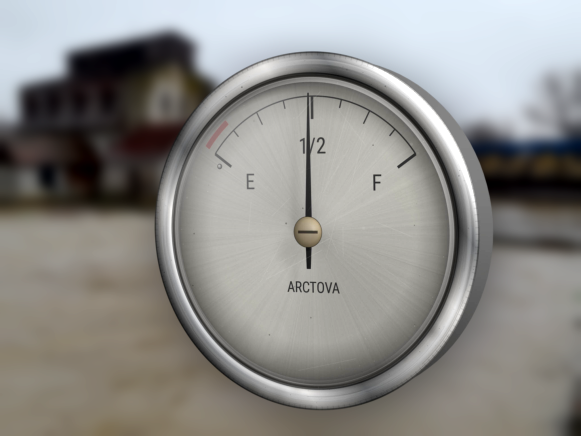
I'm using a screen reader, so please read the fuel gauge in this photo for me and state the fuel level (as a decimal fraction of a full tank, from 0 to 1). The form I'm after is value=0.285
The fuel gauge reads value=0.5
